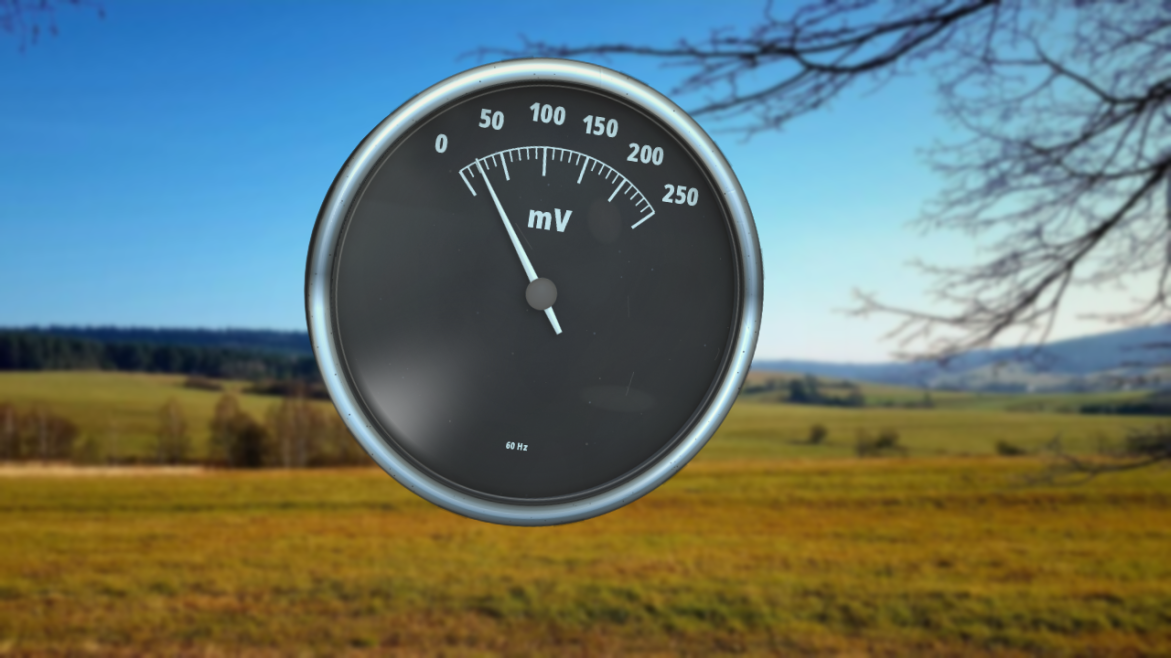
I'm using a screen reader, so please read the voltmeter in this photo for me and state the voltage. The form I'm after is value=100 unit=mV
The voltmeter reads value=20 unit=mV
